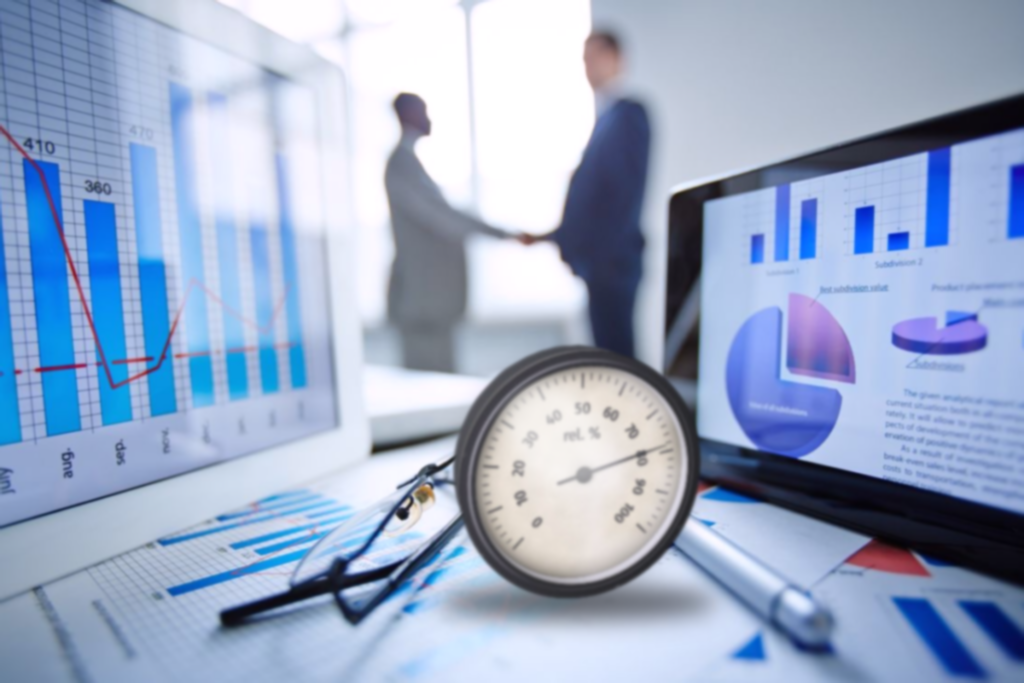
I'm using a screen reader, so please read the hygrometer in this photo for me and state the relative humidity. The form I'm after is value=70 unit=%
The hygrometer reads value=78 unit=%
